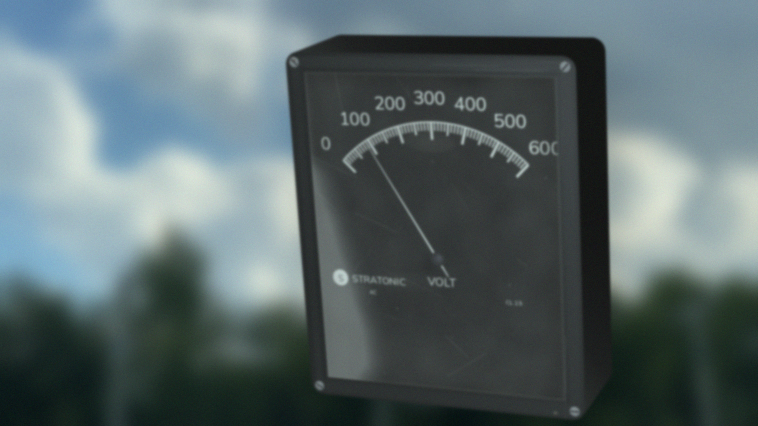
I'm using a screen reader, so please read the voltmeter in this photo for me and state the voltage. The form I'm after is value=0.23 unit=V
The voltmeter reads value=100 unit=V
